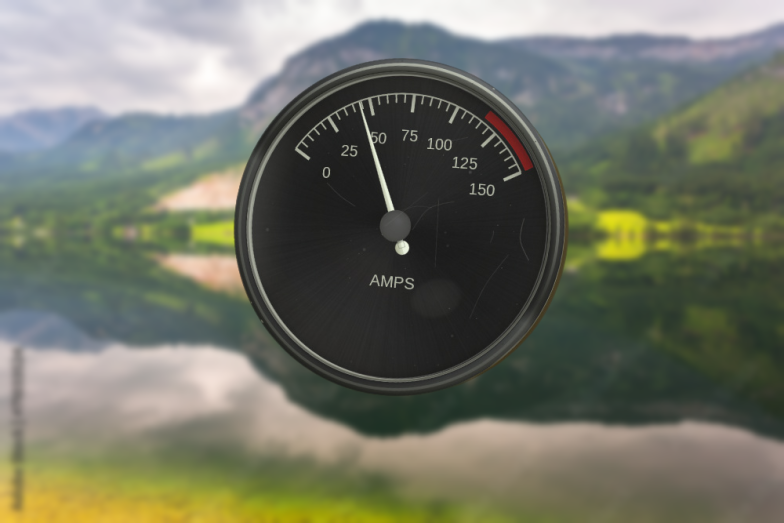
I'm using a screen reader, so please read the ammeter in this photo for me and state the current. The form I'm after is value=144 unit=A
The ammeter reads value=45 unit=A
